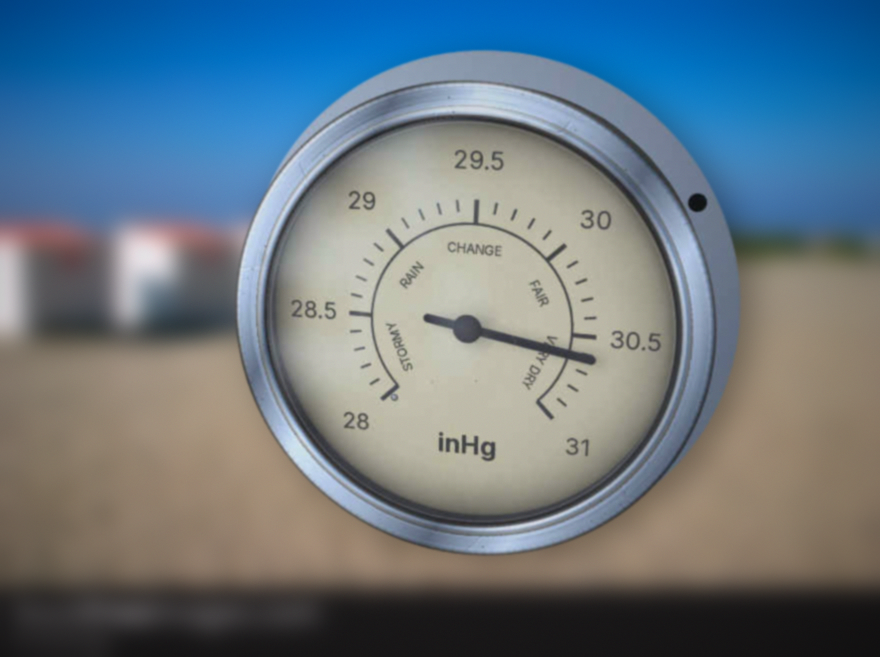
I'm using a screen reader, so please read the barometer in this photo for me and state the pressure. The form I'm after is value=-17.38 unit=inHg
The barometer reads value=30.6 unit=inHg
